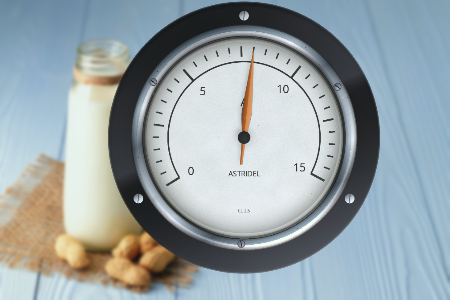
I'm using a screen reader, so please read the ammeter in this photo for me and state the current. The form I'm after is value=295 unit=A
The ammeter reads value=8 unit=A
